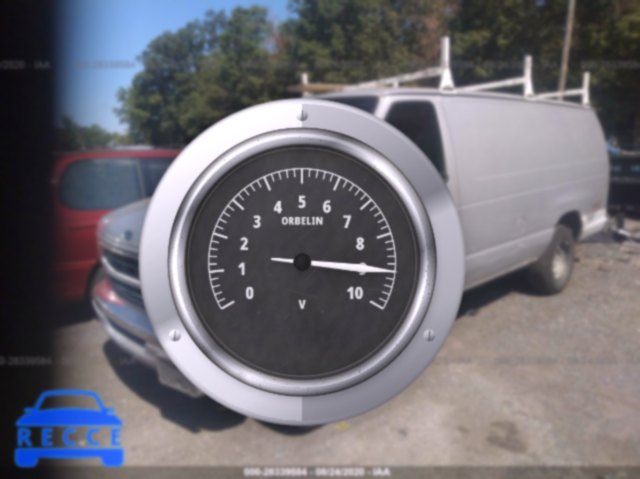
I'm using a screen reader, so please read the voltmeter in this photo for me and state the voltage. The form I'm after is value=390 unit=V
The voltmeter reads value=9 unit=V
